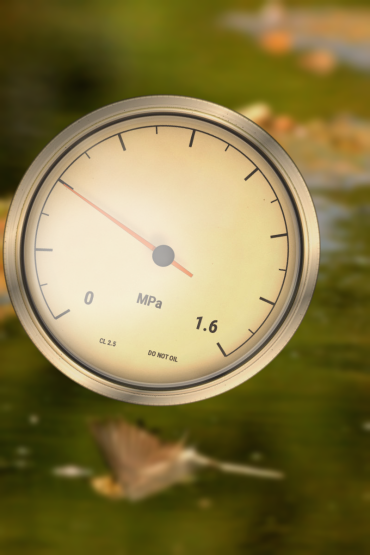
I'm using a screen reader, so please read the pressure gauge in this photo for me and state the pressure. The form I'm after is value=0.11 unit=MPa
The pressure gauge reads value=0.4 unit=MPa
